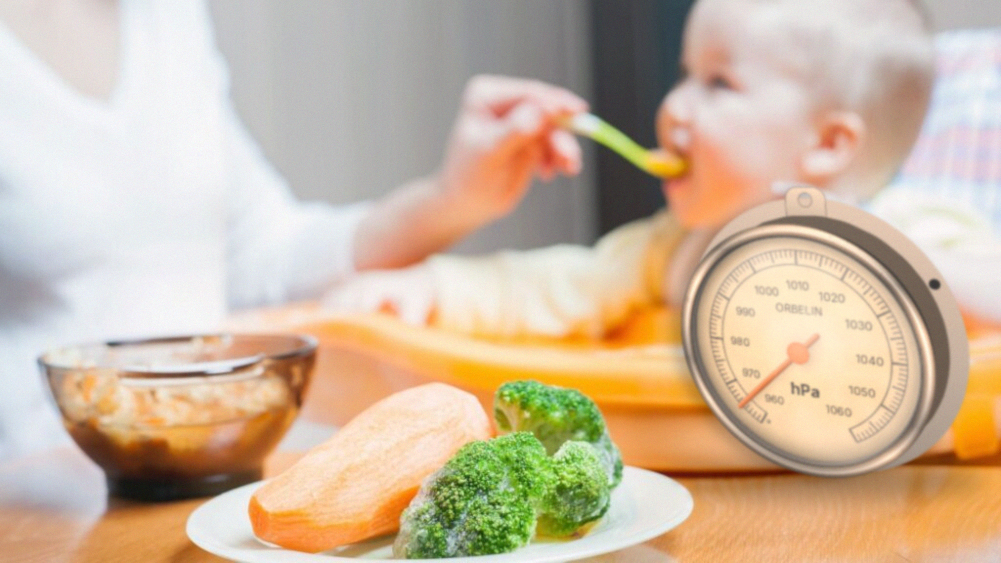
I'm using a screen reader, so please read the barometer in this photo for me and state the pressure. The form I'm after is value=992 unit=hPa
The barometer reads value=965 unit=hPa
